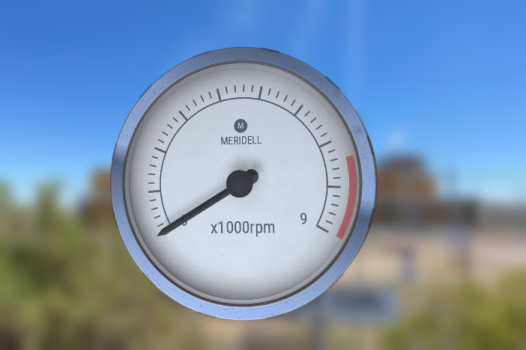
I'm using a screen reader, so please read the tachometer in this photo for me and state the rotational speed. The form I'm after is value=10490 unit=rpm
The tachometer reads value=0 unit=rpm
